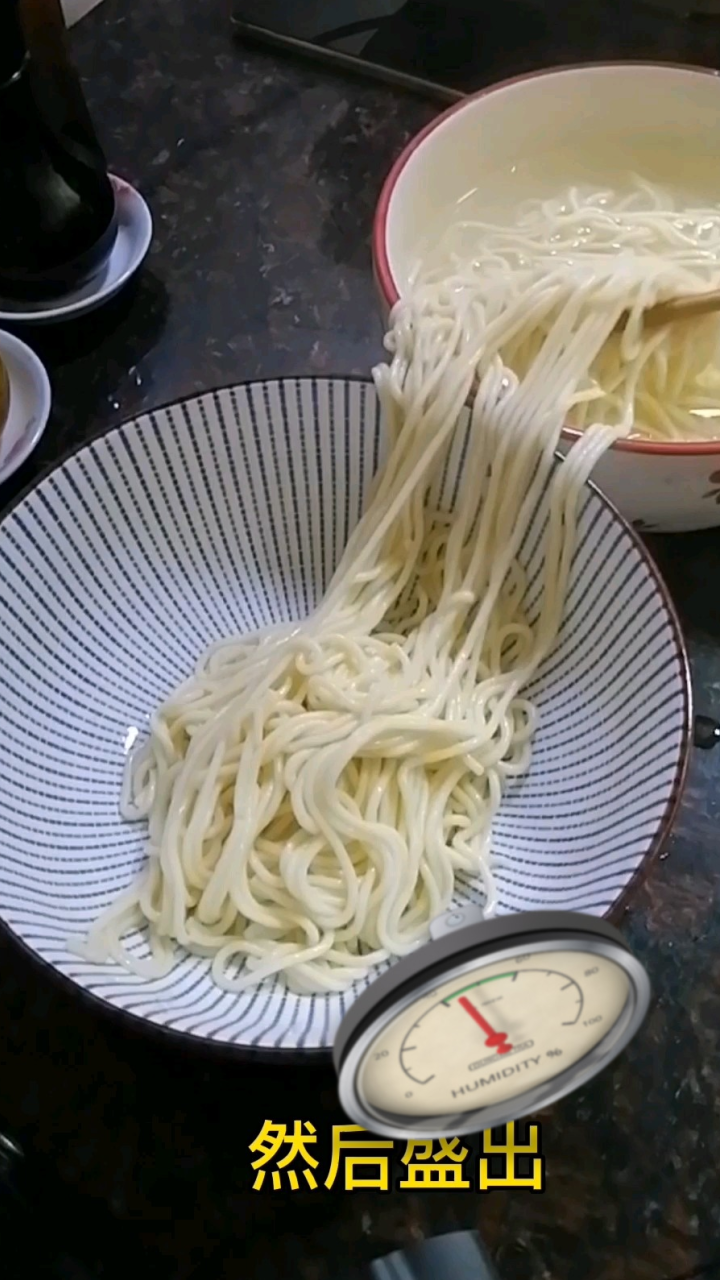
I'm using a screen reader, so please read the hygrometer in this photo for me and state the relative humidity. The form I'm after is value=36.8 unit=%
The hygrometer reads value=45 unit=%
